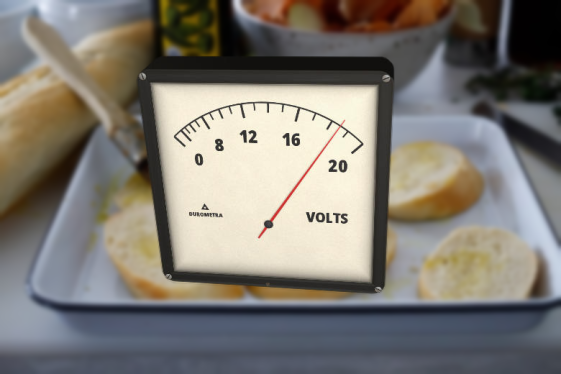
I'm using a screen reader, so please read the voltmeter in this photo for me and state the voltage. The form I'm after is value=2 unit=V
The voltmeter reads value=18.5 unit=V
